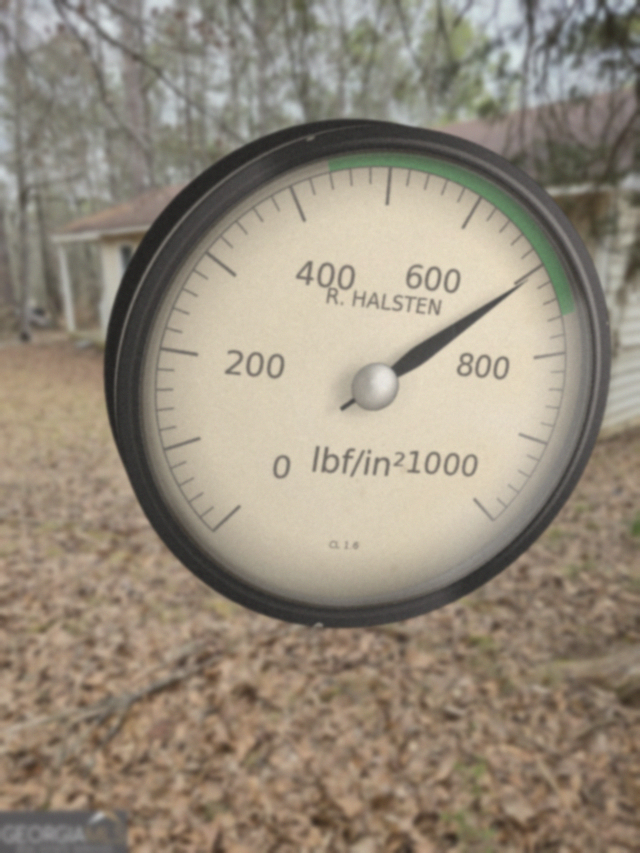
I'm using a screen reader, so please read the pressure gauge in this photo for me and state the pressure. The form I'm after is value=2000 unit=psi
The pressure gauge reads value=700 unit=psi
